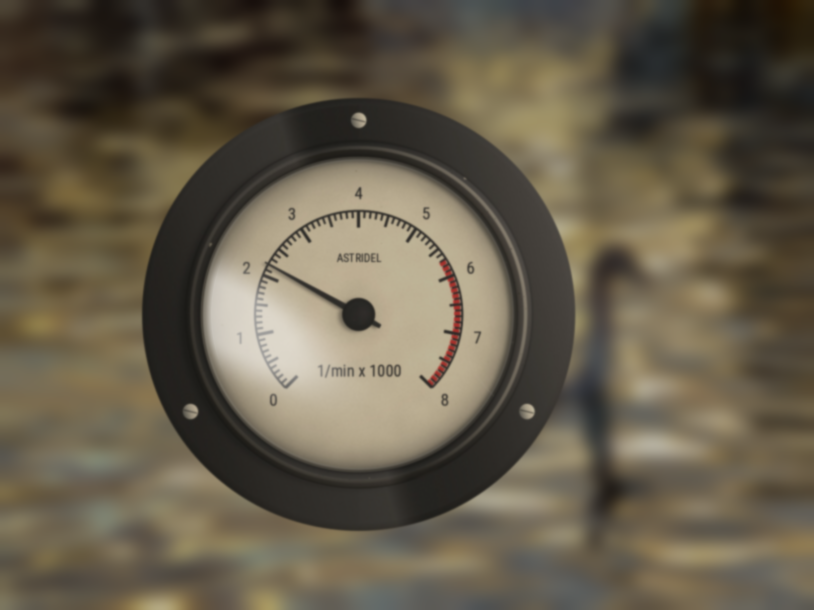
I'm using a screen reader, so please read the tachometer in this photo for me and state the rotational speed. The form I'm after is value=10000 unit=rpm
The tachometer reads value=2200 unit=rpm
